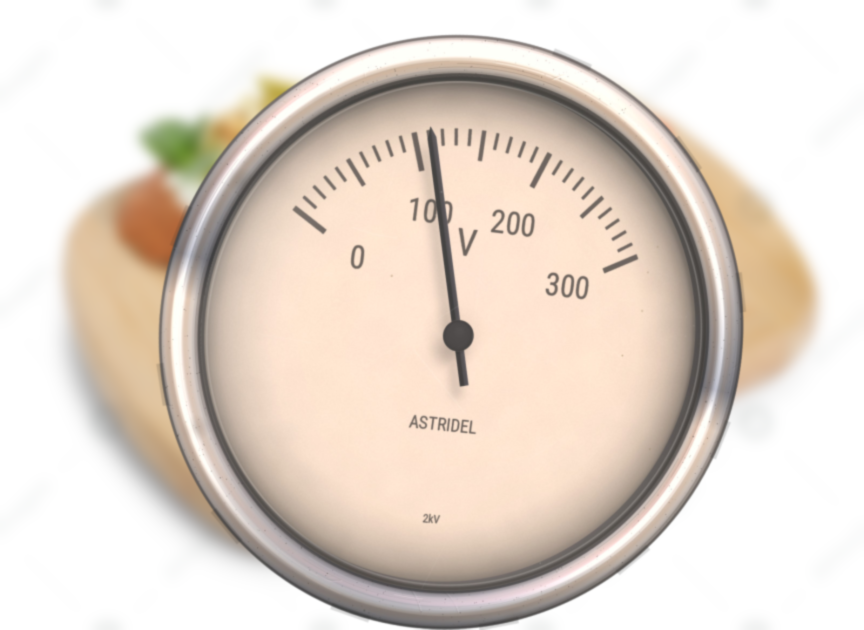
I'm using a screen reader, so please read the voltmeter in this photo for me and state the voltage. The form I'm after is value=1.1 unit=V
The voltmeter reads value=110 unit=V
